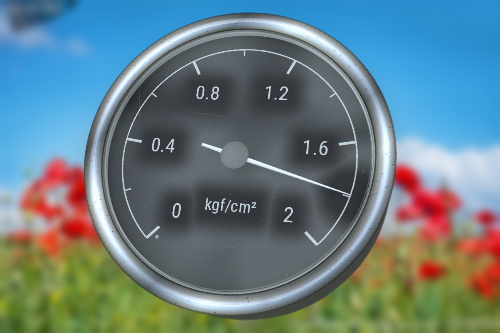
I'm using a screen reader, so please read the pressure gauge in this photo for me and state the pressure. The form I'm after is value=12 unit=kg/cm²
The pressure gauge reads value=1.8 unit=kg/cm²
